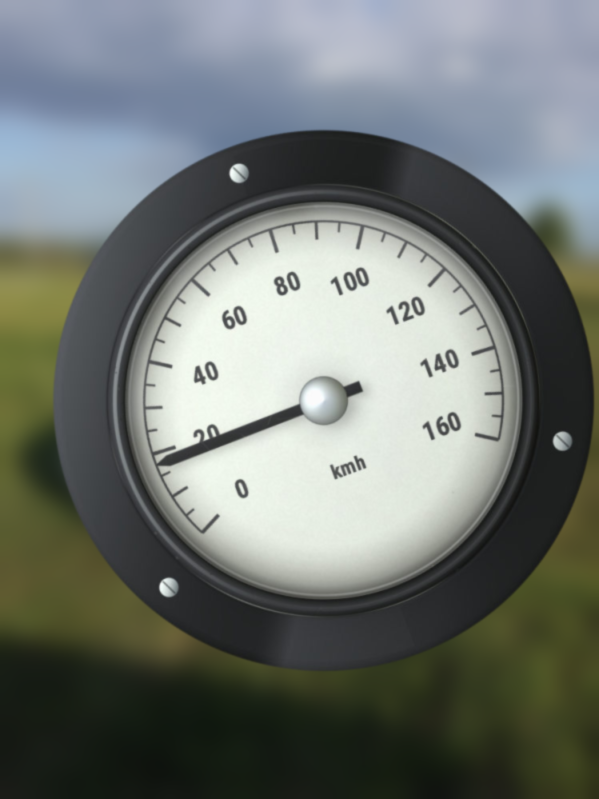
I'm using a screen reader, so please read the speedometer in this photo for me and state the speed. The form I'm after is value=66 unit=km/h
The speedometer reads value=17.5 unit=km/h
